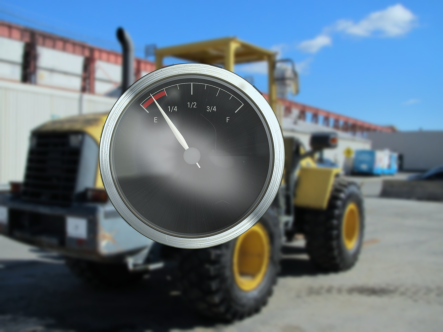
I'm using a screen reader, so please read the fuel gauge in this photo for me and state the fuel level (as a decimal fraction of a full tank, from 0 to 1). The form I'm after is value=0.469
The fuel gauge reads value=0.125
